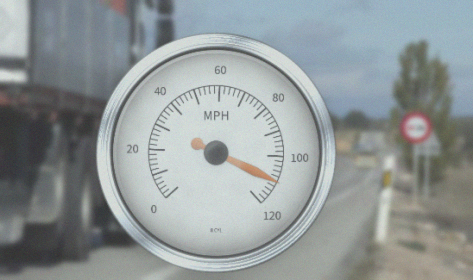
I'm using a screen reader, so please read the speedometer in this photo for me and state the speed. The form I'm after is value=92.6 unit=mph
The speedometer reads value=110 unit=mph
